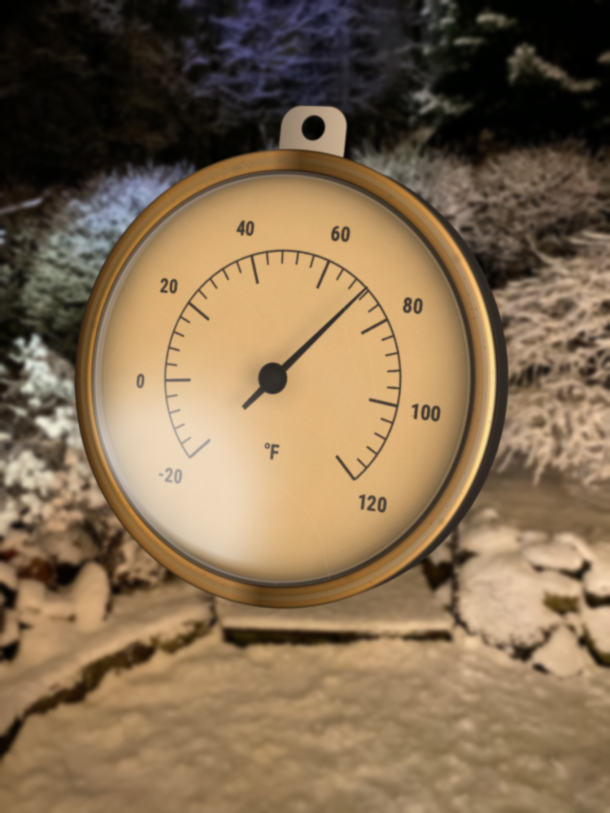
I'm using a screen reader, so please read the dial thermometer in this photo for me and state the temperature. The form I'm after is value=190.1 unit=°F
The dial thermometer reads value=72 unit=°F
